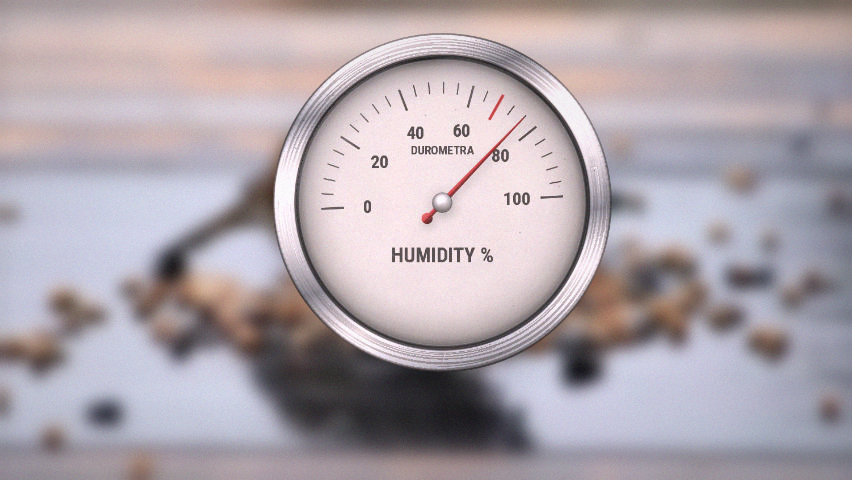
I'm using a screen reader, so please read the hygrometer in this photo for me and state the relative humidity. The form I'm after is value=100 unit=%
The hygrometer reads value=76 unit=%
